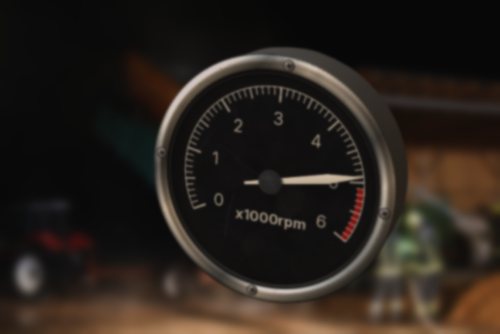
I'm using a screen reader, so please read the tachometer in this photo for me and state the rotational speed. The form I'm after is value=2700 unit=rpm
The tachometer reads value=4900 unit=rpm
